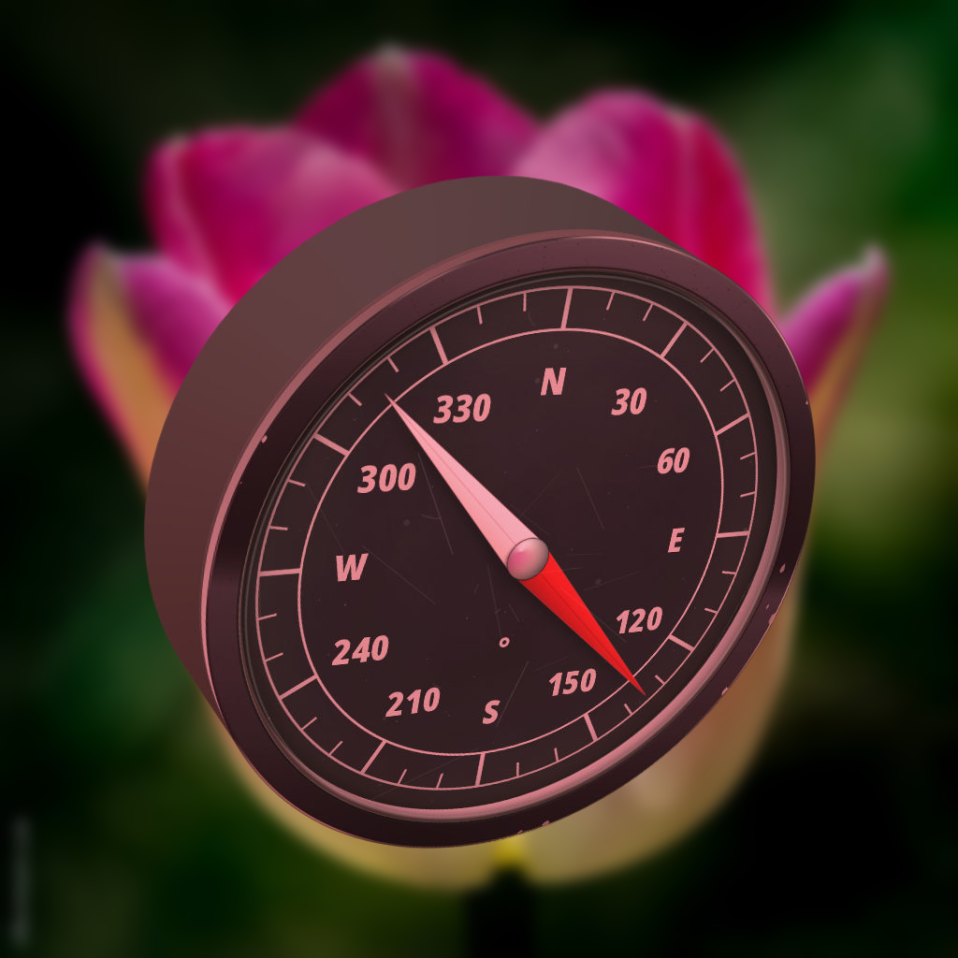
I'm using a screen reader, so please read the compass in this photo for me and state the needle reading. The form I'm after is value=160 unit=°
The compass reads value=135 unit=°
